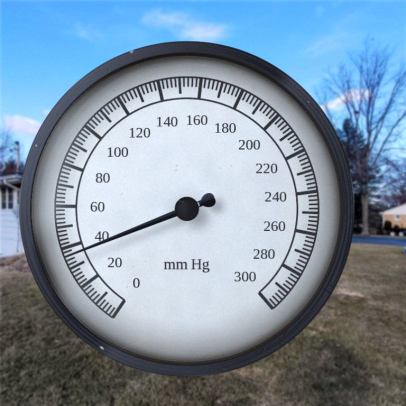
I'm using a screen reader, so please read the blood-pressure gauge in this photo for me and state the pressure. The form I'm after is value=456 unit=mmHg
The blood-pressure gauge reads value=36 unit=mmHg
